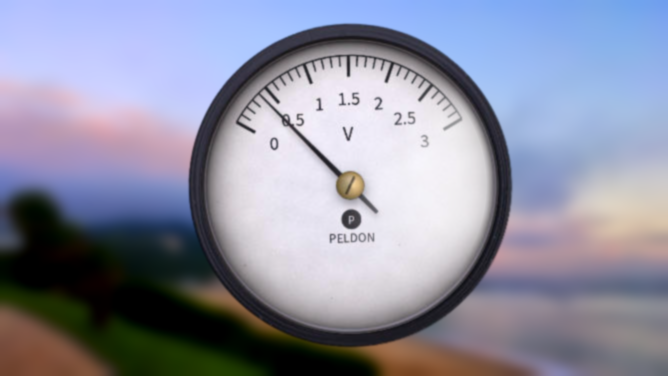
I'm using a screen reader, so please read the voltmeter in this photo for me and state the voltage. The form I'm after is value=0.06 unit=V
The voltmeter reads value=0.4 unit=V
